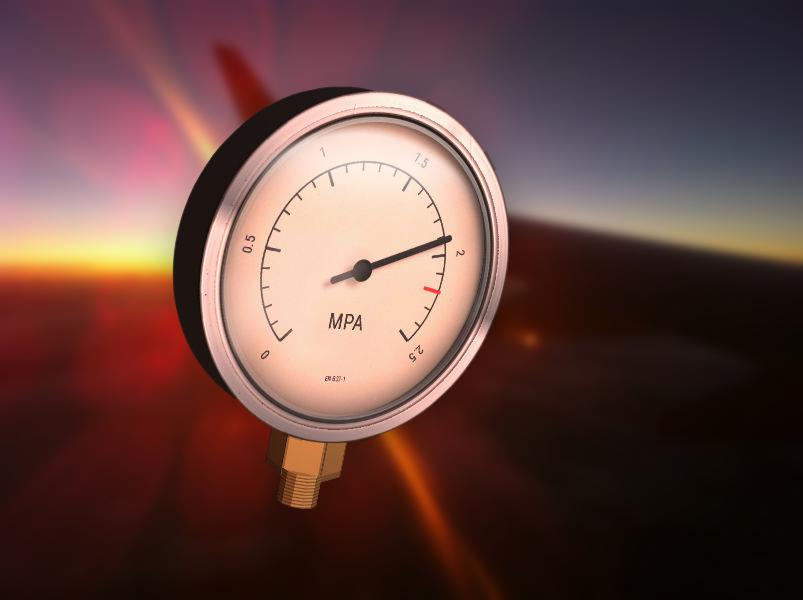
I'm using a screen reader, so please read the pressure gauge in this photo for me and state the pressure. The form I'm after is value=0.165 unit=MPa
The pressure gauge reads value=1.9 unit=MPa
